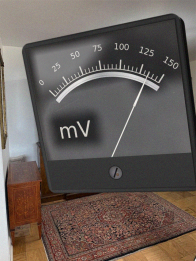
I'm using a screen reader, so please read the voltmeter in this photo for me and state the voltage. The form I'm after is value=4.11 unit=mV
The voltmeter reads value=135 unit=mV
